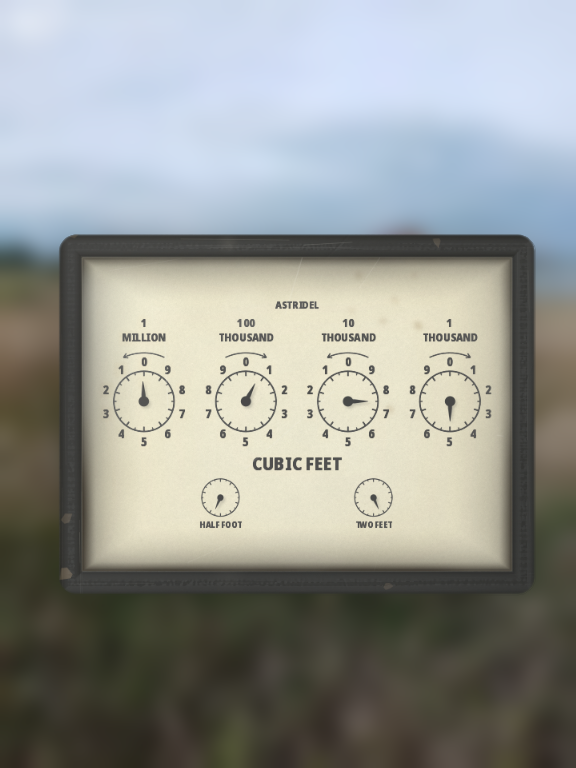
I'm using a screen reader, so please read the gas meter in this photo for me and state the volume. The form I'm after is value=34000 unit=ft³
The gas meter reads value=7500 unit=ft³
